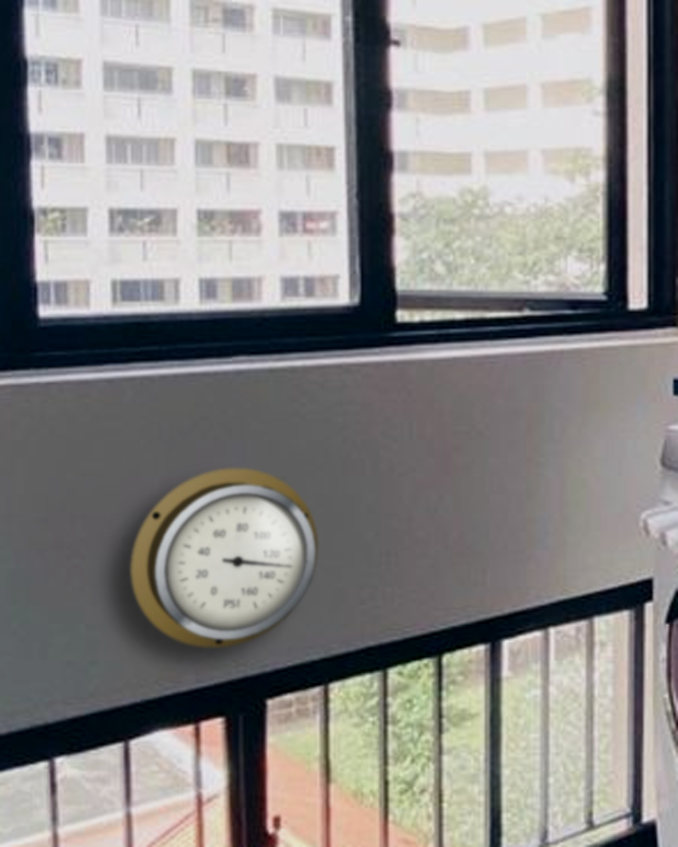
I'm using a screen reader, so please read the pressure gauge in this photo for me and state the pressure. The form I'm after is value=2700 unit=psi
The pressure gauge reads value=130 unit=psi
